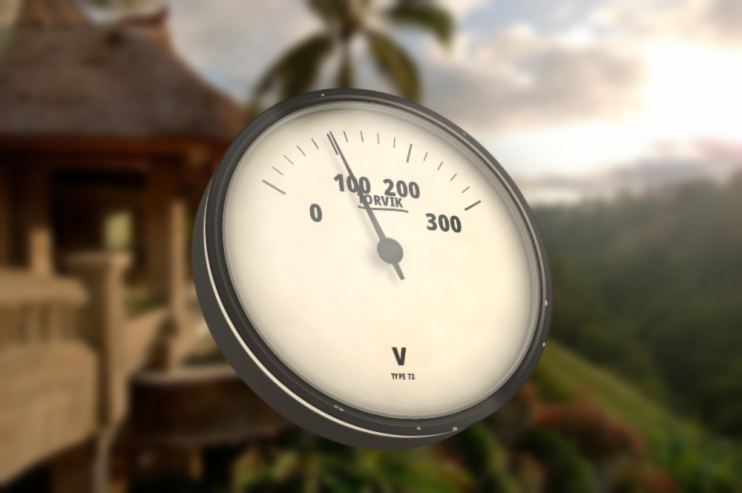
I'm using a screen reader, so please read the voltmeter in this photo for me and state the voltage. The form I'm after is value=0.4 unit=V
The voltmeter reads value=100 unit=V
